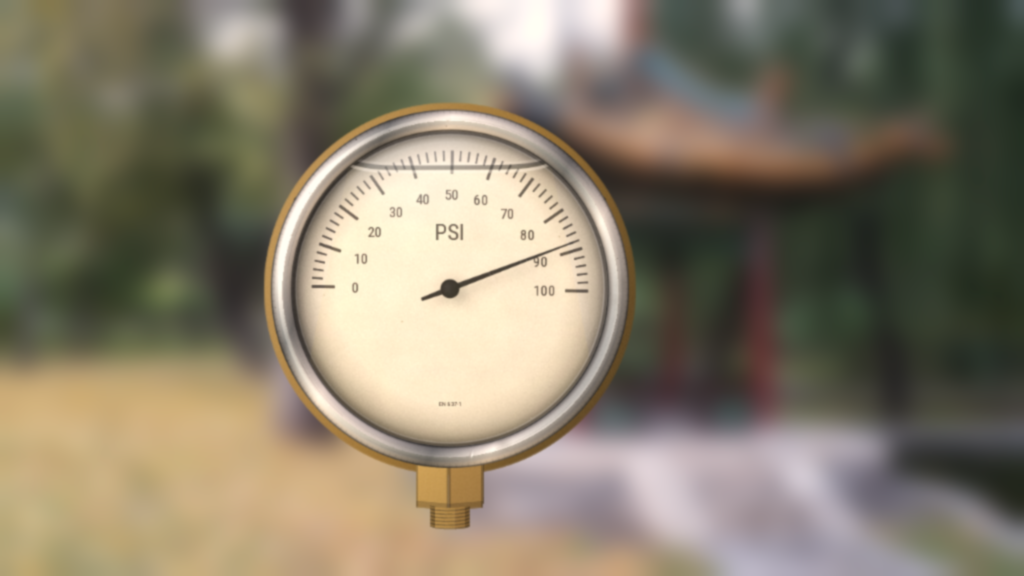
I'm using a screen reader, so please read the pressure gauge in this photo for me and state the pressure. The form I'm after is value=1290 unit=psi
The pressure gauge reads value=88 unit=psi
